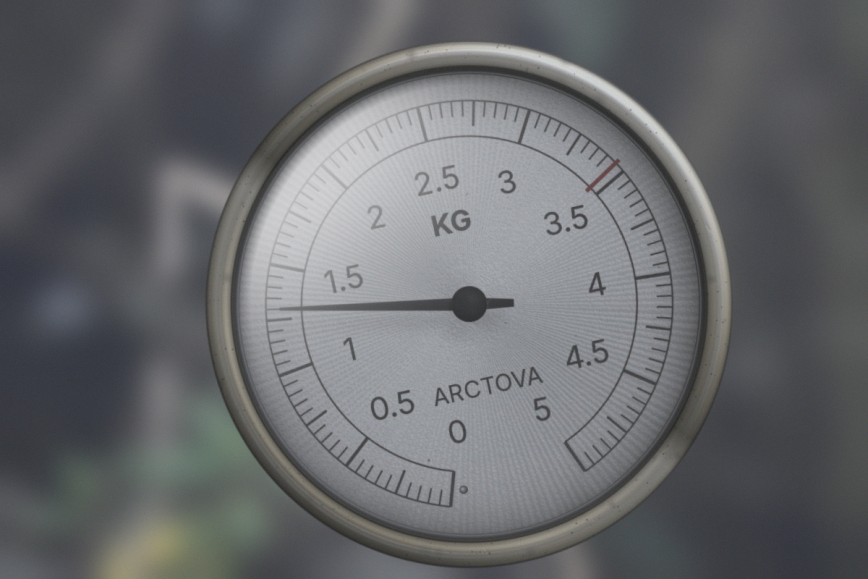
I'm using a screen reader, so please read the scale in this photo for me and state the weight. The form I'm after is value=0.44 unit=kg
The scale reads value=1.3 unit=kg
